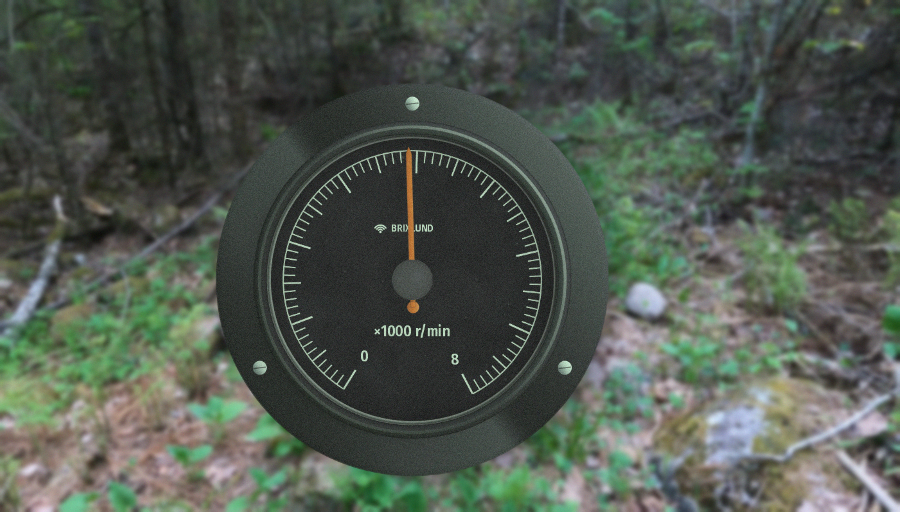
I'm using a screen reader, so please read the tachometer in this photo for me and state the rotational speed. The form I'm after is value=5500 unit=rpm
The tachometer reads value=3900 unit=rpm
